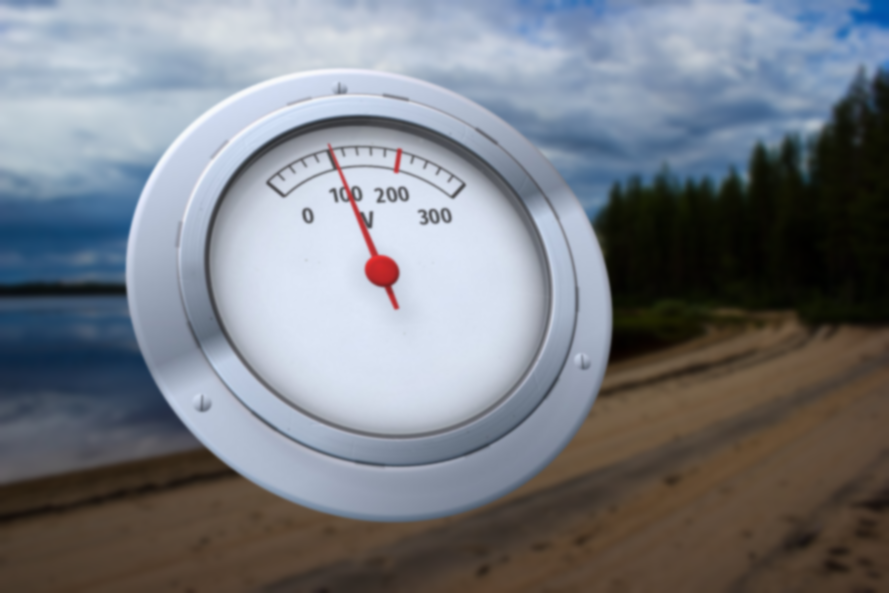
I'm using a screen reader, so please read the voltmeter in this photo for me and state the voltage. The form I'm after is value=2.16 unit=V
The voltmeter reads value=100 unit=V
